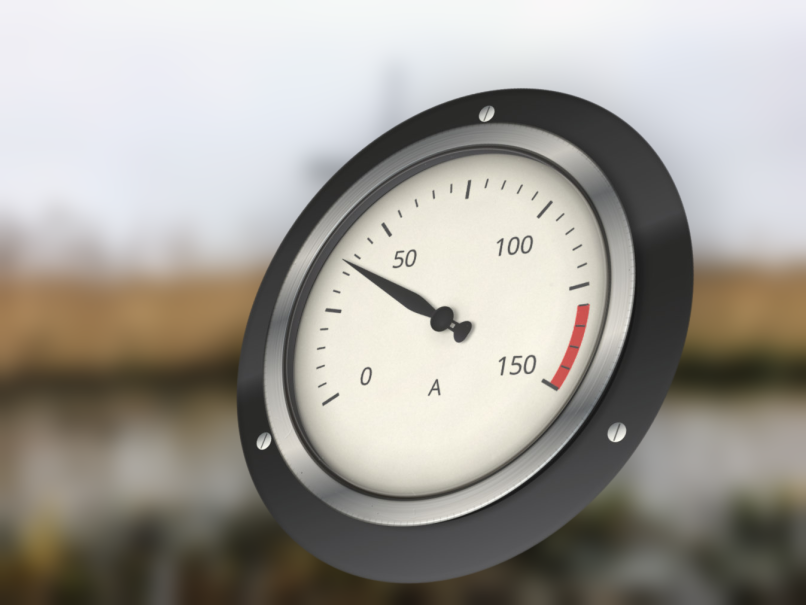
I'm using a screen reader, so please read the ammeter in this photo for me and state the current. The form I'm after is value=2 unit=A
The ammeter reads value=37.5 unit=A
